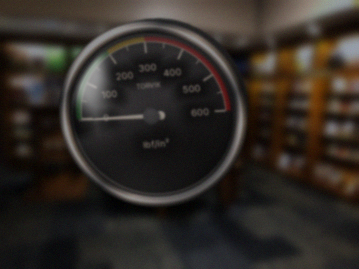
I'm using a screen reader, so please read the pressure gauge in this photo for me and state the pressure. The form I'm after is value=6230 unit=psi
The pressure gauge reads value=0 unit=psi
